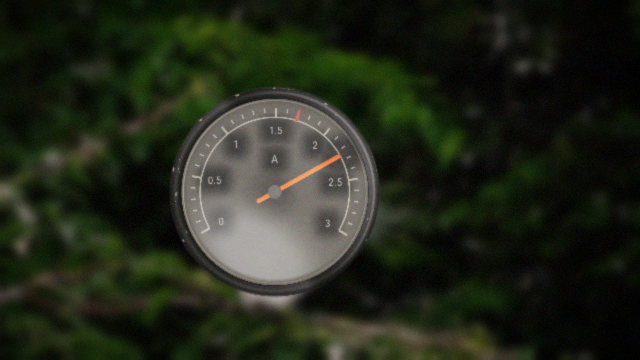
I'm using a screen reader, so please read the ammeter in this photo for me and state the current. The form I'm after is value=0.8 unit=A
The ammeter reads value=2.25 unit=A
